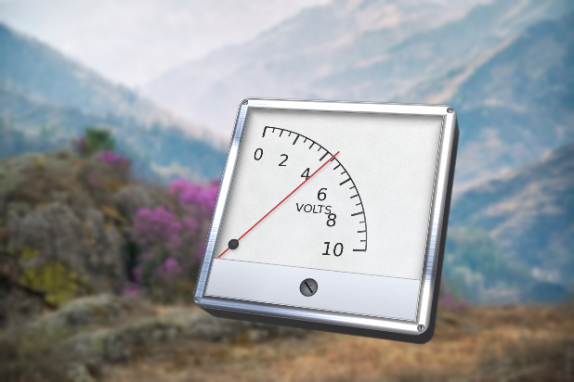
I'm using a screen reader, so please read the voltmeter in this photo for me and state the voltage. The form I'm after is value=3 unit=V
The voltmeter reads value=4.5 unit=V
